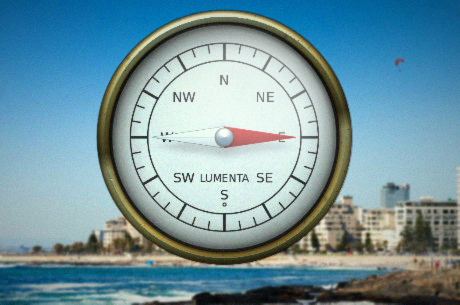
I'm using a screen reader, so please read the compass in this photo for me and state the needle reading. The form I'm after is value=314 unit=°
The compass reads value=90 unit=°
